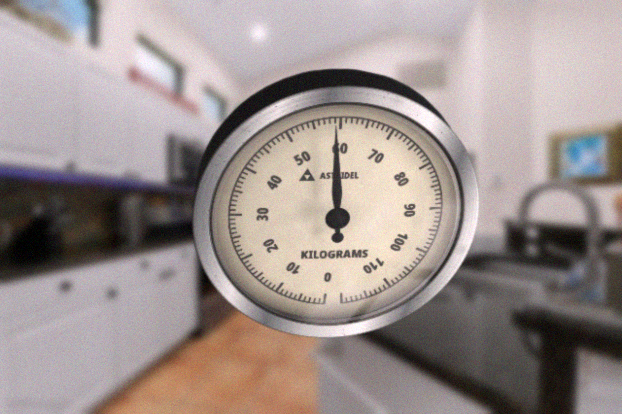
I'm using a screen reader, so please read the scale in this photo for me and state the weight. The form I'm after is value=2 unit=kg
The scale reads value=59 unit=kg
